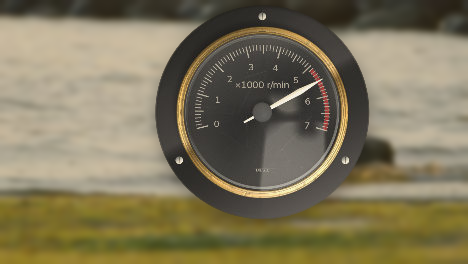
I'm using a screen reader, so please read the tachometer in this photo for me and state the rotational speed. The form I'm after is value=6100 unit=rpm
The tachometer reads value=5500 unit=rpm
